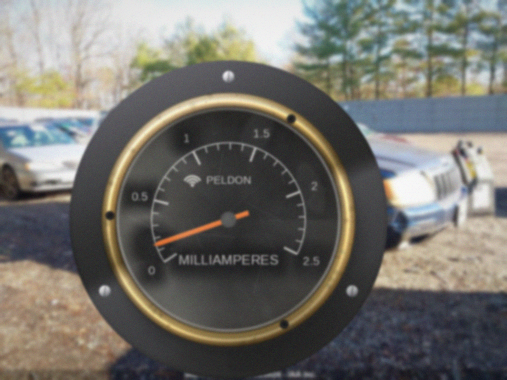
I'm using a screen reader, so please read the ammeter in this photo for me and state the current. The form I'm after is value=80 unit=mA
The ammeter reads value=0.15 unit=mA
